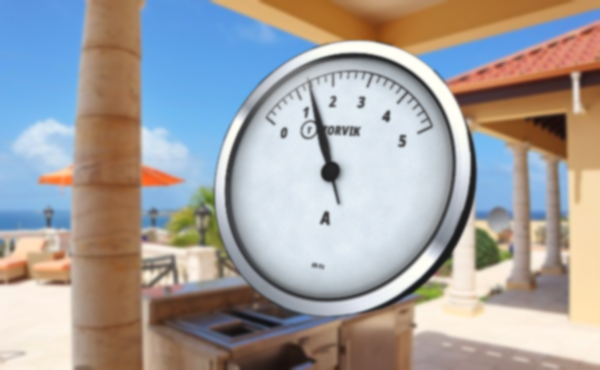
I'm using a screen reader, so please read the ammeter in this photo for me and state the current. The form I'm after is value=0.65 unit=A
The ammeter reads value=1.4 unit=A
